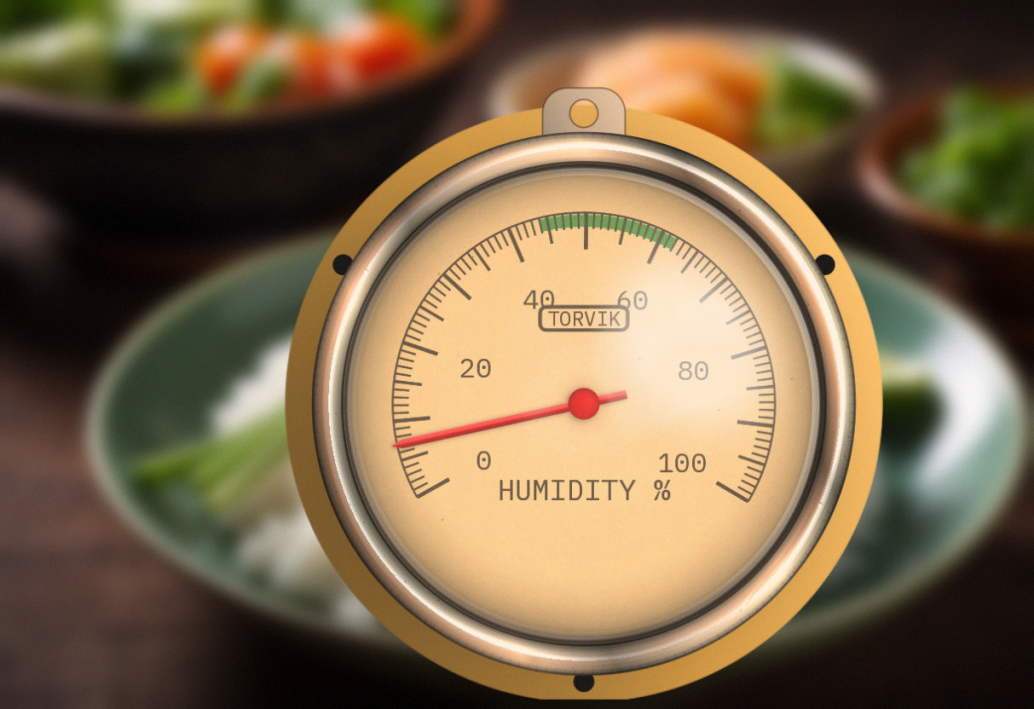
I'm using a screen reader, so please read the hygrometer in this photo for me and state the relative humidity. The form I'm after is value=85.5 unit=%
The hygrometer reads value=7 unit=%
